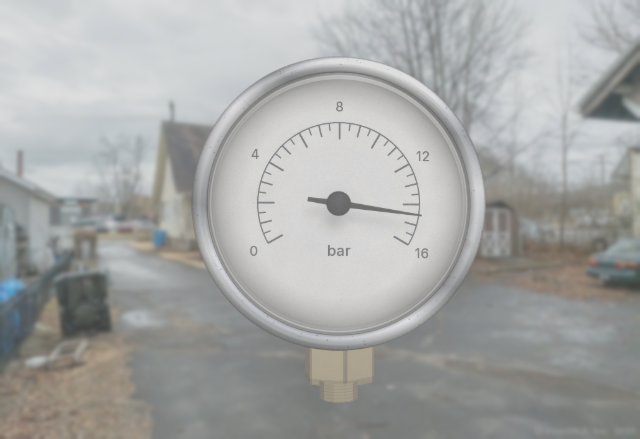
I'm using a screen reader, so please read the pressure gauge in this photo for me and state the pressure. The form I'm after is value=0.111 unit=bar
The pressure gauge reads value=14.5 unit=bar
